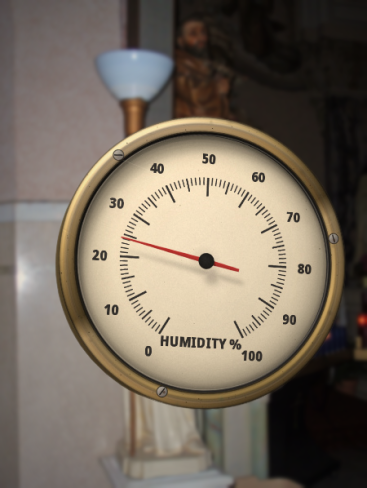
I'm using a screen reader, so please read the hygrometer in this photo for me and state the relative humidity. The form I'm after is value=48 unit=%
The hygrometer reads value=24 unit=%
